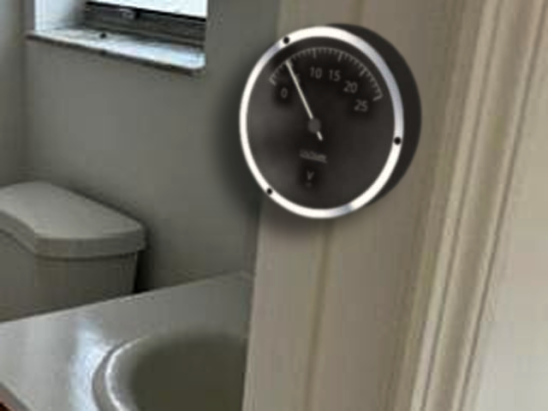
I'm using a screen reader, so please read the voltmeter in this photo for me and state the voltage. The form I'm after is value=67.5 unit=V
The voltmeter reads value=5 unit=V
